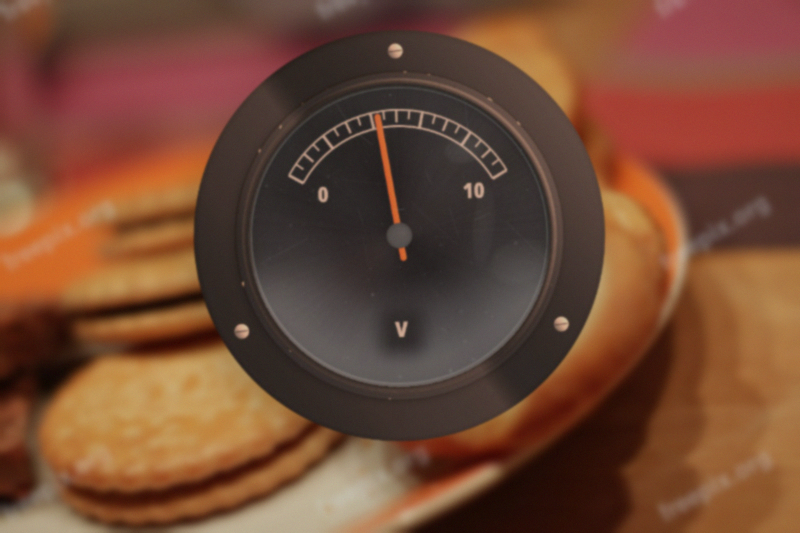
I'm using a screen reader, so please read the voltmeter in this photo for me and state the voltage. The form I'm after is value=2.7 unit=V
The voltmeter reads value=4.25 unit=V
